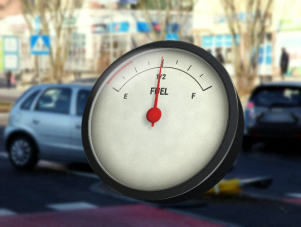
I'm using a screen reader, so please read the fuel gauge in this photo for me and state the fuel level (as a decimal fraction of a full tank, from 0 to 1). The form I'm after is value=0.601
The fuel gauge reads value=0.5
